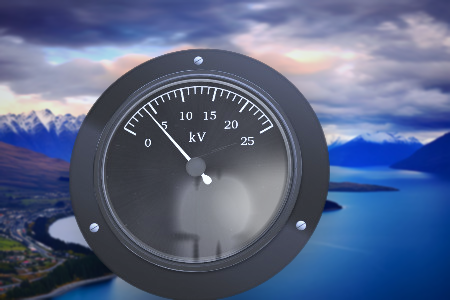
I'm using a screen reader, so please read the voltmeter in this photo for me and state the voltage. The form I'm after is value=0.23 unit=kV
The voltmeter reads value=4 unit=kV
